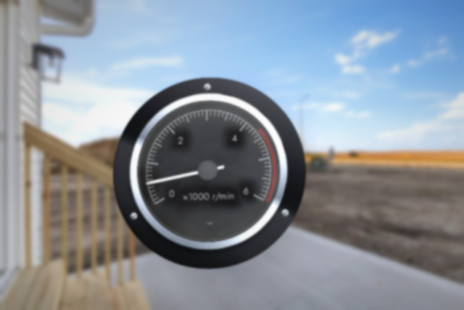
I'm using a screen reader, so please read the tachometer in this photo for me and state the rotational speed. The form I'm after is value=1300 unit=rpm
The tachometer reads value=500 unit=rpm
